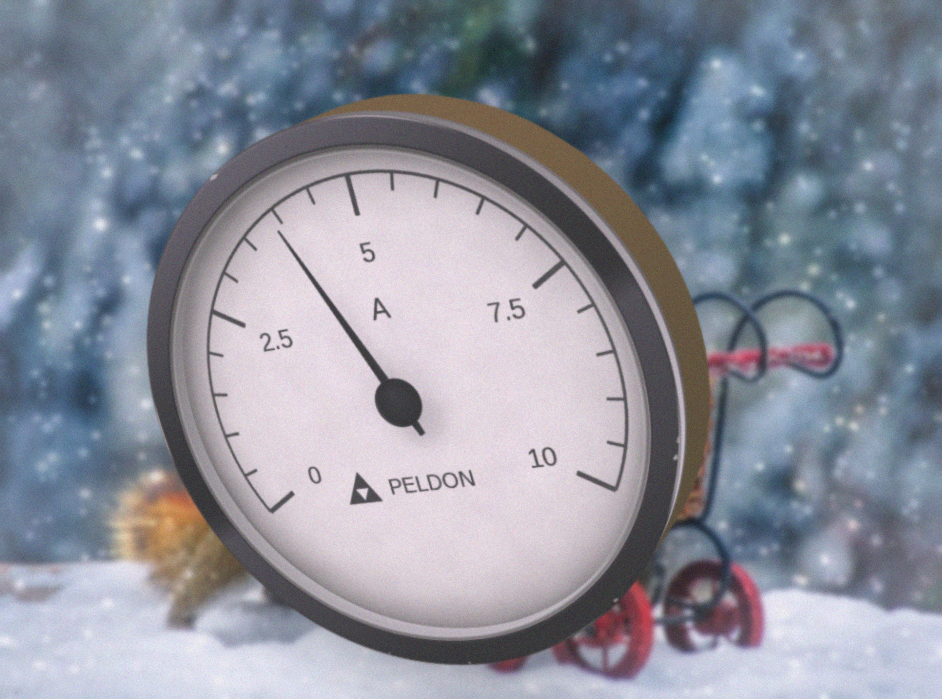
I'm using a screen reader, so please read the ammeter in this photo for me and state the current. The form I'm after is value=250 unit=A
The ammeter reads value=4 unit=A
